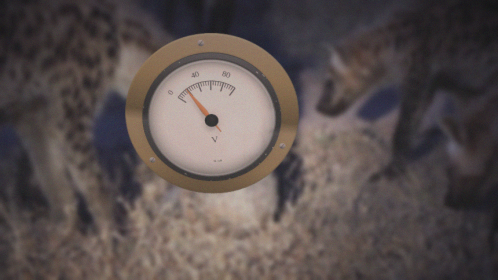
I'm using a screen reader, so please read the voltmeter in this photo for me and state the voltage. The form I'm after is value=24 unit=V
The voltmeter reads value=20 unit=V
